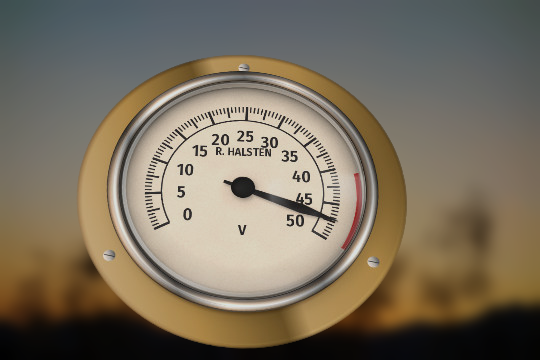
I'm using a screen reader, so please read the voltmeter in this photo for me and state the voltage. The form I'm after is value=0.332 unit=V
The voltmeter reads value=47.5 unit=V
